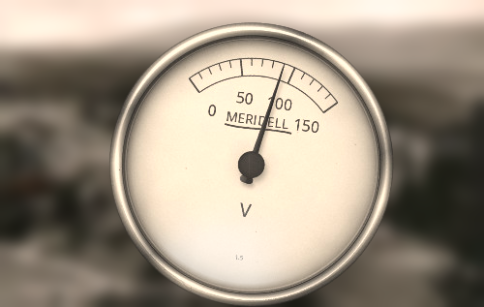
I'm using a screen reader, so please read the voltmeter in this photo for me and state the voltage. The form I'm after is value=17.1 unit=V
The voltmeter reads value=90 unit=V
